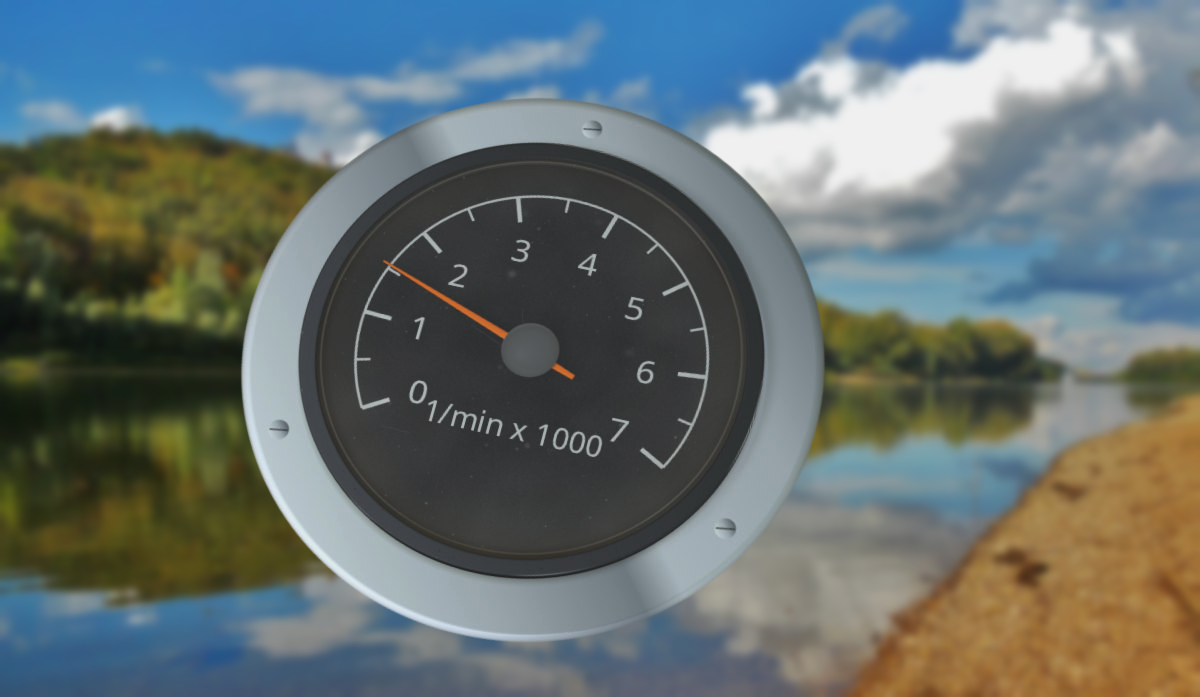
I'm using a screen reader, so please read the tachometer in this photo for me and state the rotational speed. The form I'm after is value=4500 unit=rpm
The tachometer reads value=1500 unit=rpm
